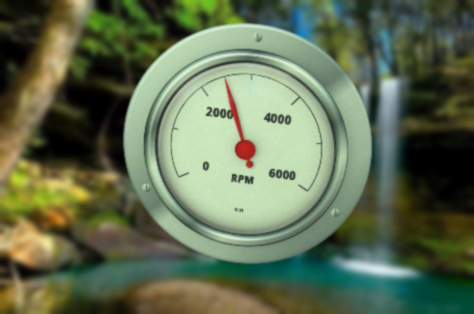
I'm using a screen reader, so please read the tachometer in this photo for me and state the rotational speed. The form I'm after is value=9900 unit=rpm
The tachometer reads value=2500 unit=rpm
